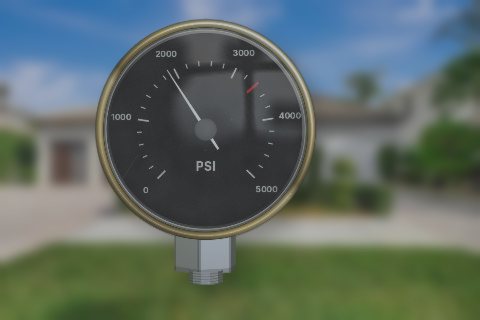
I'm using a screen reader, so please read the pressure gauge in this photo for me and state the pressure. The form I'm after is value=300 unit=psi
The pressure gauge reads value=1900 unit=psi
